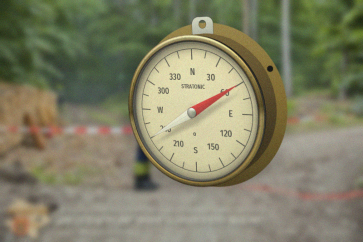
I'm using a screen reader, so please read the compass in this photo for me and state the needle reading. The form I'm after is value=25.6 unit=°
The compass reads value=60 unit=°
